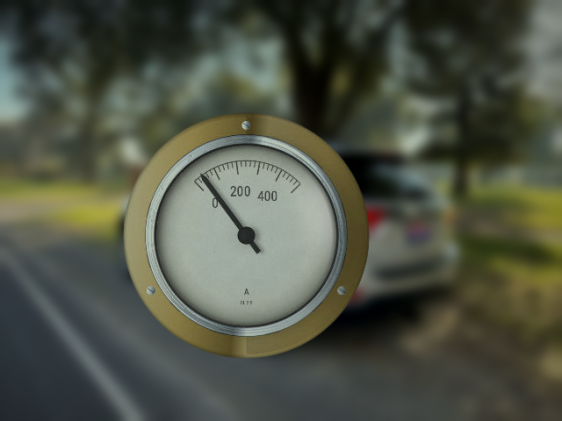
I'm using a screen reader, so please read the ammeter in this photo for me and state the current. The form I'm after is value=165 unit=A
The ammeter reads value=40 unit=A
